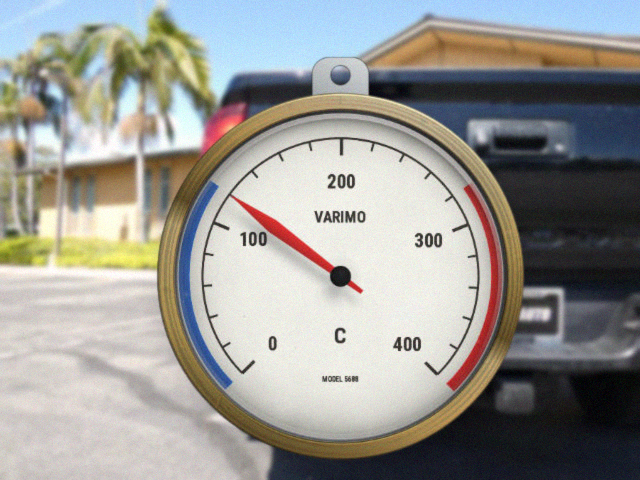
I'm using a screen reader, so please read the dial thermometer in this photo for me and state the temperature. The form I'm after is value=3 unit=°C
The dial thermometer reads value=120 unit=°C
